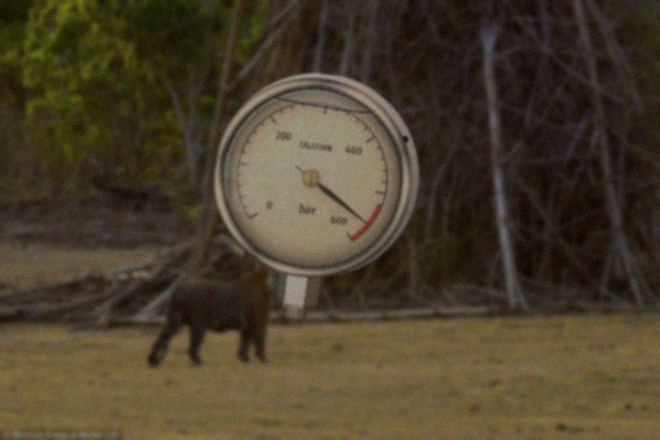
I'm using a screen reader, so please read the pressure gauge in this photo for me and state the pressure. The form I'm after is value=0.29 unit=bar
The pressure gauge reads value=560 unit=bar
